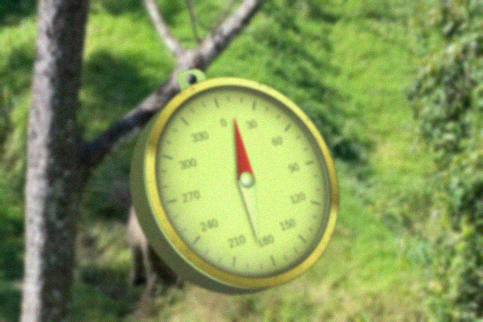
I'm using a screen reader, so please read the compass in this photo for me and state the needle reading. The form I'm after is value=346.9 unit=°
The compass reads value=10 unit=°
